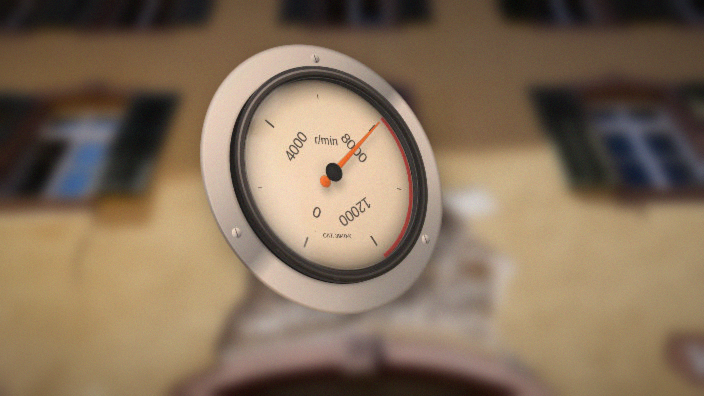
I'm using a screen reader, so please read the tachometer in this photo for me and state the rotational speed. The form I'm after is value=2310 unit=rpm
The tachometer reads value=8000 unit=rpm
